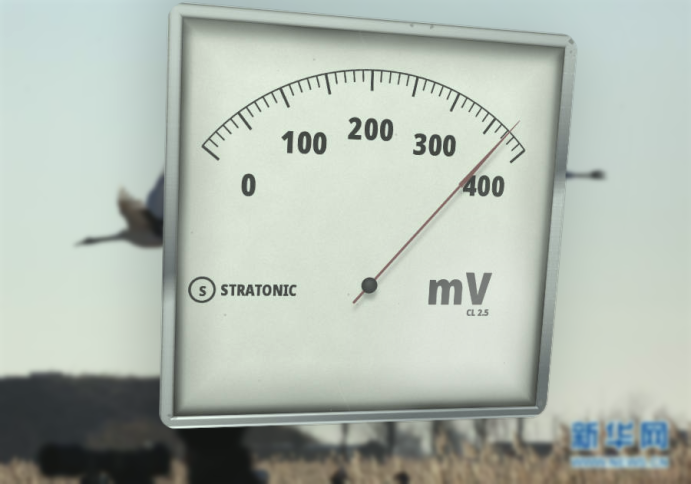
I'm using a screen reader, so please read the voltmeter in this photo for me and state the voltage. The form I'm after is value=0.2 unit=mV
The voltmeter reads value=370 unit=mV
